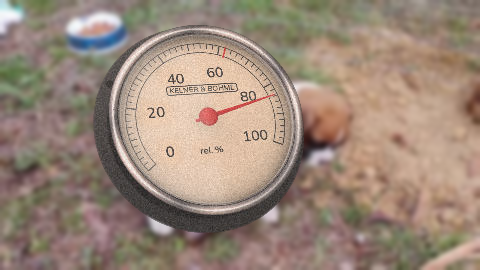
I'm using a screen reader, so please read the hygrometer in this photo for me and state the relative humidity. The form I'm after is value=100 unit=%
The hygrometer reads value=84 unit=%
